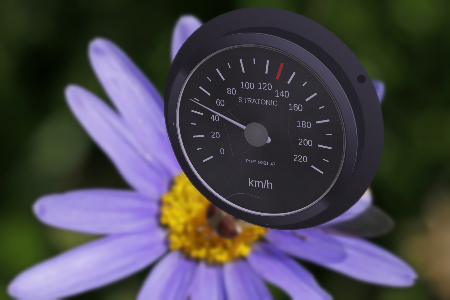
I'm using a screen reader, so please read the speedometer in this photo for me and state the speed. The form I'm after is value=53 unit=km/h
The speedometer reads value=50 unit=km/h
